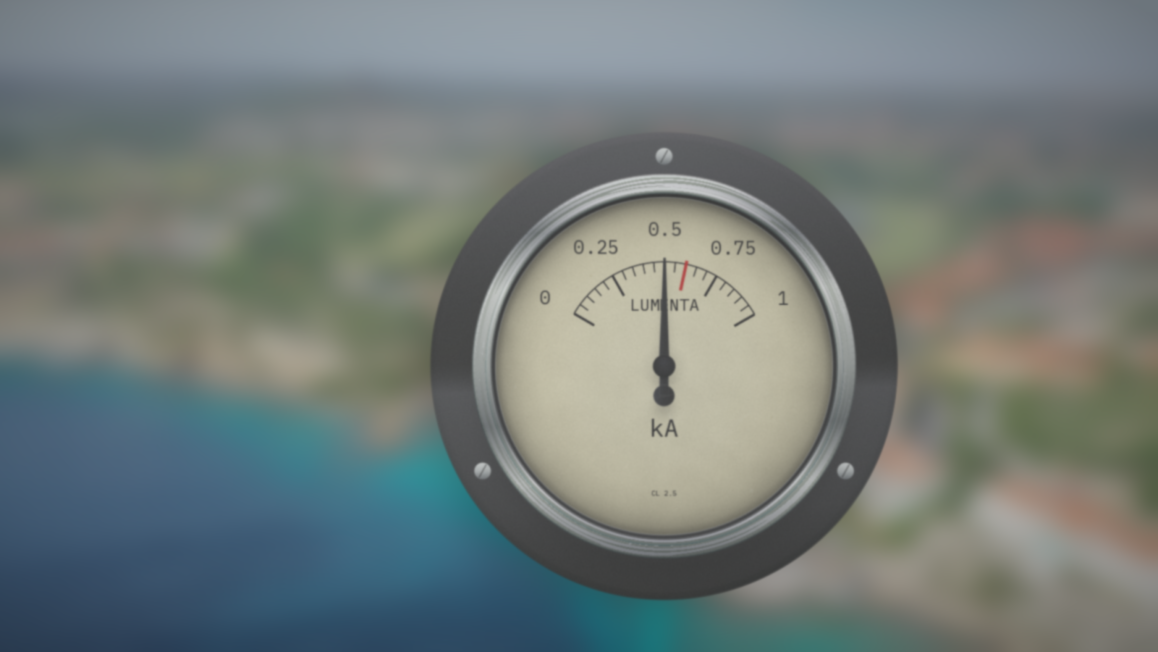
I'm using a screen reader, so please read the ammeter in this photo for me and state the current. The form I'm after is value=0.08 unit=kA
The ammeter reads value=0.5 unit=kA
